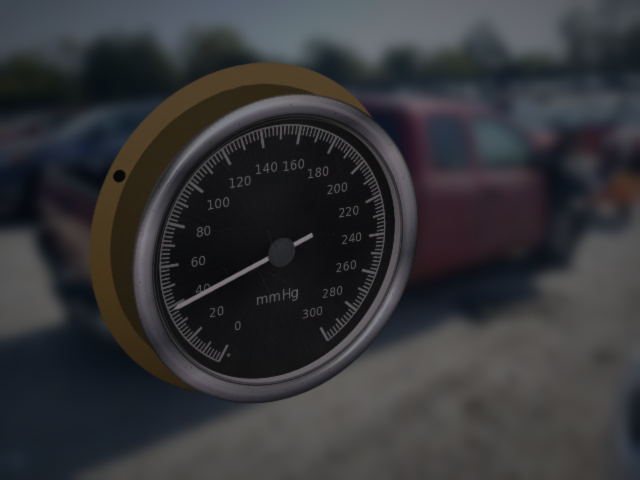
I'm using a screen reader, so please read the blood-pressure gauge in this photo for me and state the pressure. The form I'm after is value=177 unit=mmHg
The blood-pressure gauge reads value=40 unit=mmHg
